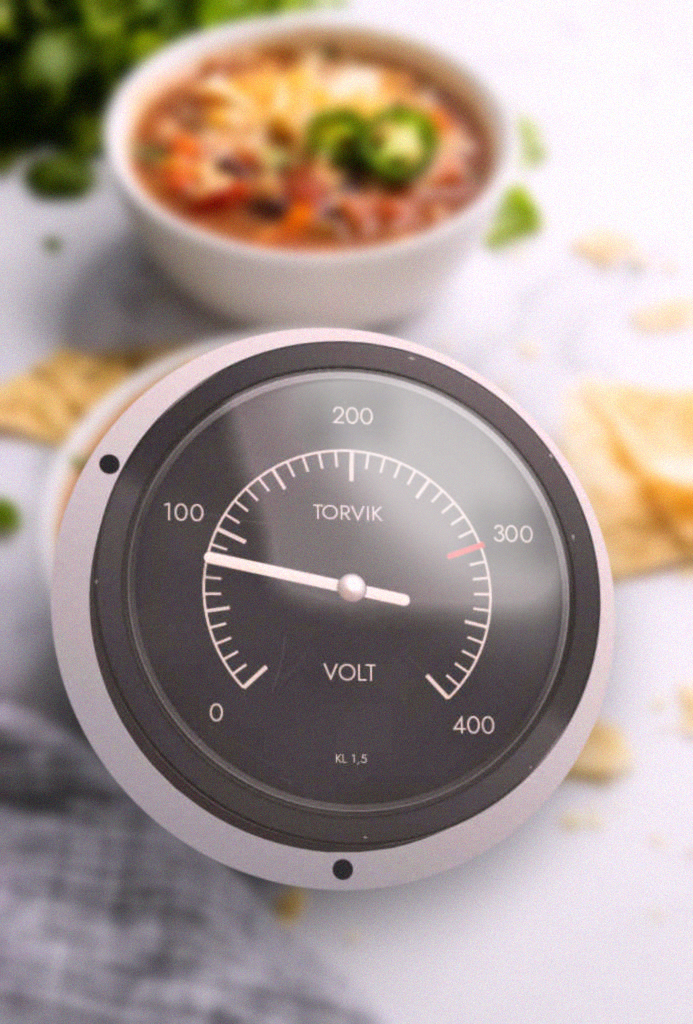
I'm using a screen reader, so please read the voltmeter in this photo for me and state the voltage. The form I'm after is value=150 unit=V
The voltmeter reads value=80 unit=V
